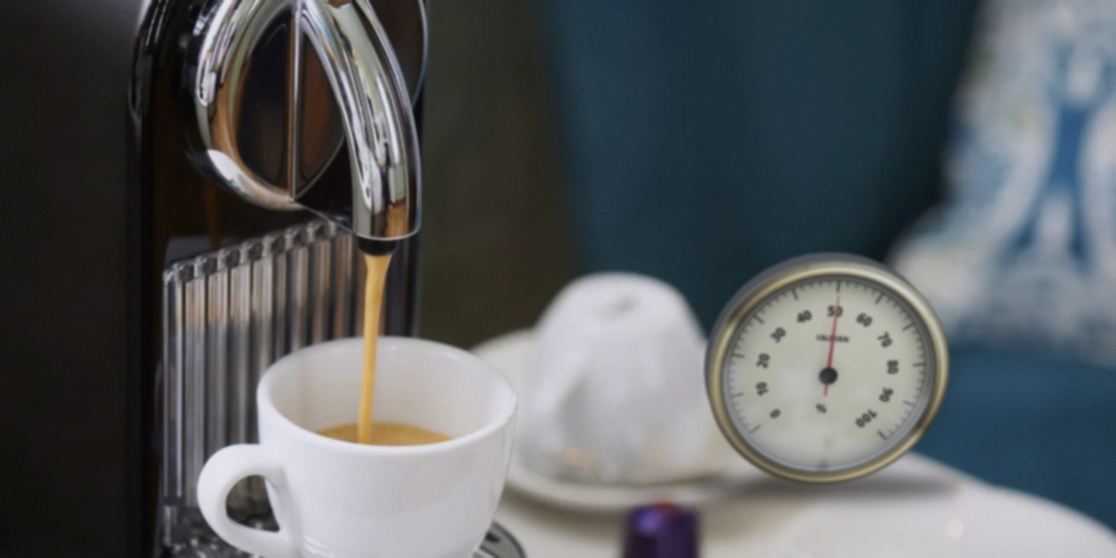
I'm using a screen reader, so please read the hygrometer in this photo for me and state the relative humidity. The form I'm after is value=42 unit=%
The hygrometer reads value=50 unit=%
